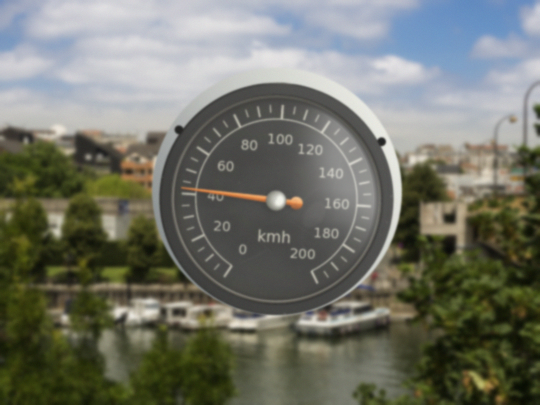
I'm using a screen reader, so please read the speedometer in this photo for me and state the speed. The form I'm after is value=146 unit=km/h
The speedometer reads value=42.5 unit=km/h
